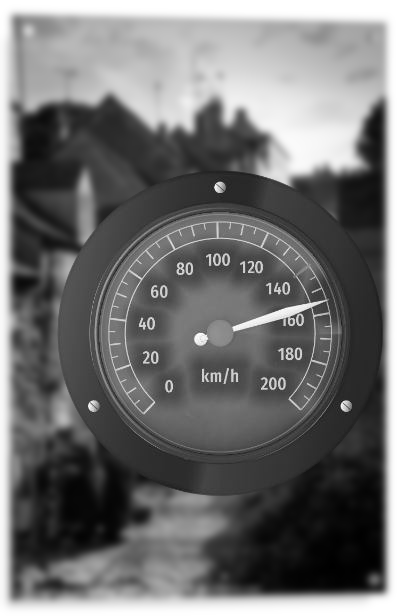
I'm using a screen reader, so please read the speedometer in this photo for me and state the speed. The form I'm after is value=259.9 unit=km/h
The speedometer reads value=155 unit=km/h
